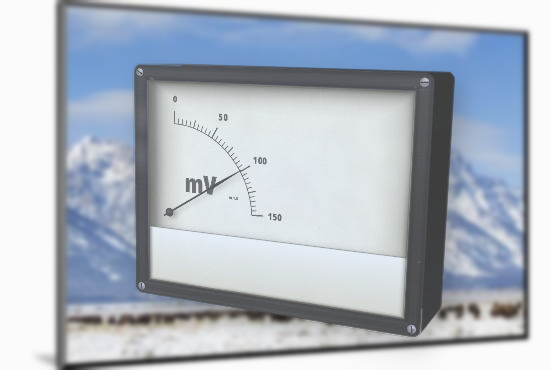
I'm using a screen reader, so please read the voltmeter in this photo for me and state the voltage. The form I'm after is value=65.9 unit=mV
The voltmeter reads value=100 unit=mV
